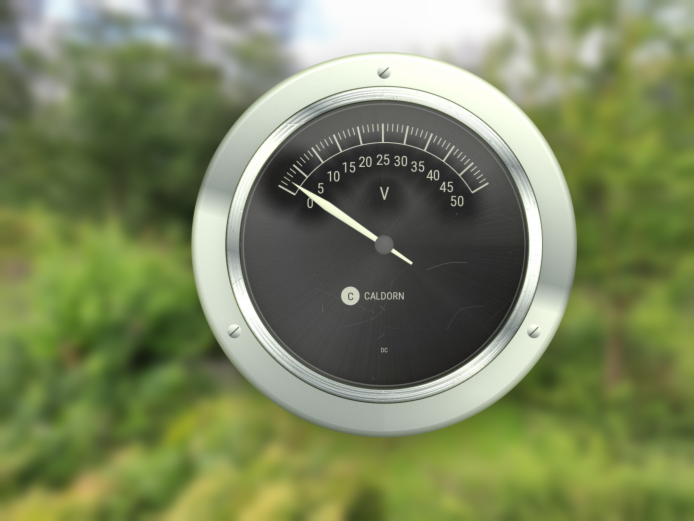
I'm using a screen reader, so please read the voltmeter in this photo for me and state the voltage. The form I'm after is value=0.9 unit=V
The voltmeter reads value=2 unit=V
